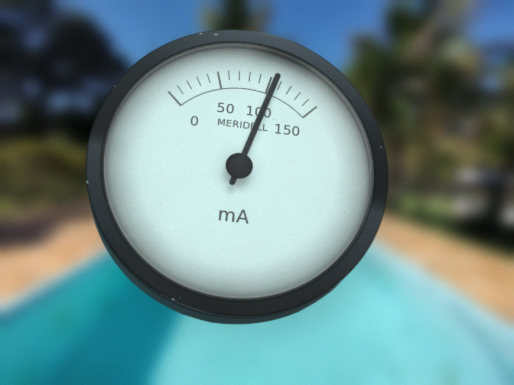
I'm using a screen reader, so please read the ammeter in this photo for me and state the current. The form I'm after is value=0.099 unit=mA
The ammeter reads value=105 unit=mA
